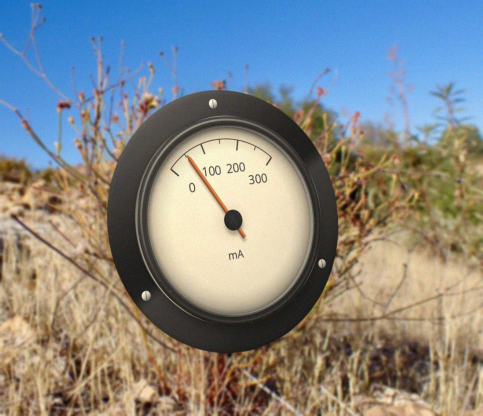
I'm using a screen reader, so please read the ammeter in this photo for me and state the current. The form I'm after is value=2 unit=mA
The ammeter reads value=50 unit=mA
